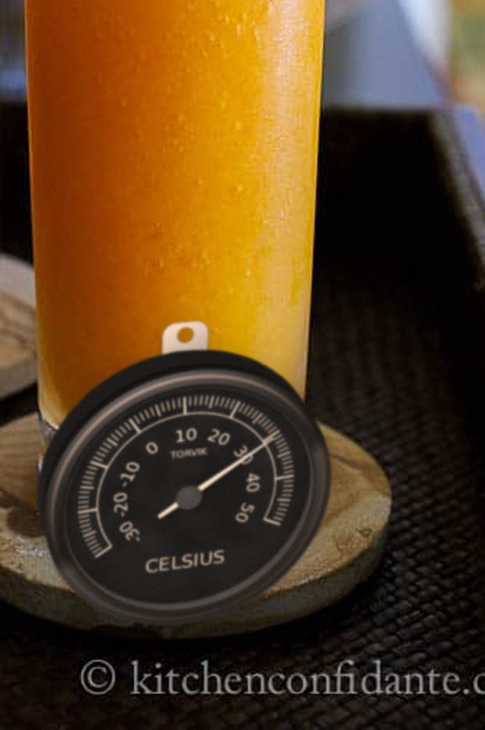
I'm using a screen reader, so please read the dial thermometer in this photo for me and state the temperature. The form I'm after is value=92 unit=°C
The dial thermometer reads value=30 unit=°C
